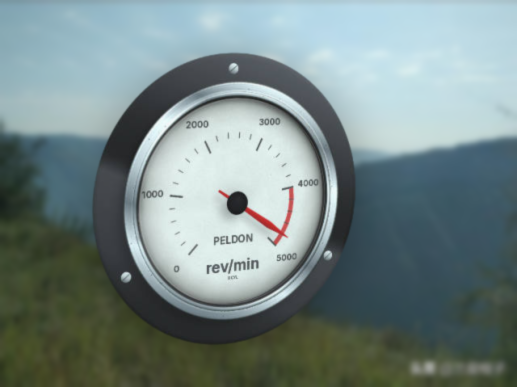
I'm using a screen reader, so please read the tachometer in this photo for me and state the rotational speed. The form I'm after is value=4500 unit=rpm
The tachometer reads value=4800 unit=rpm
